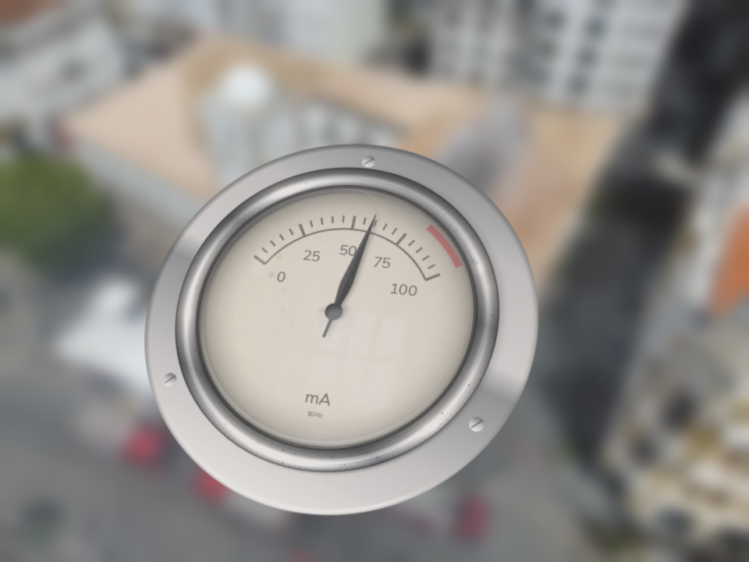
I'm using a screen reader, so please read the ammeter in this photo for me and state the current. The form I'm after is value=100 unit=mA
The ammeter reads value=60 unit=mA
